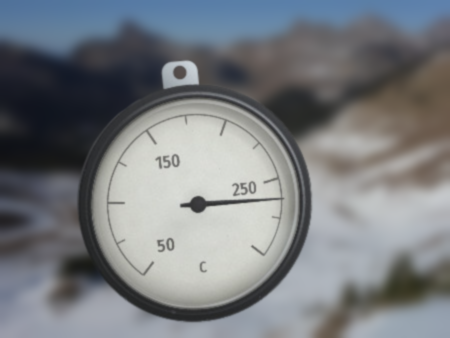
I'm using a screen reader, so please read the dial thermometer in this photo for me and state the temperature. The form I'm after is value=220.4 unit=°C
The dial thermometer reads value=262.5 unit=°C
